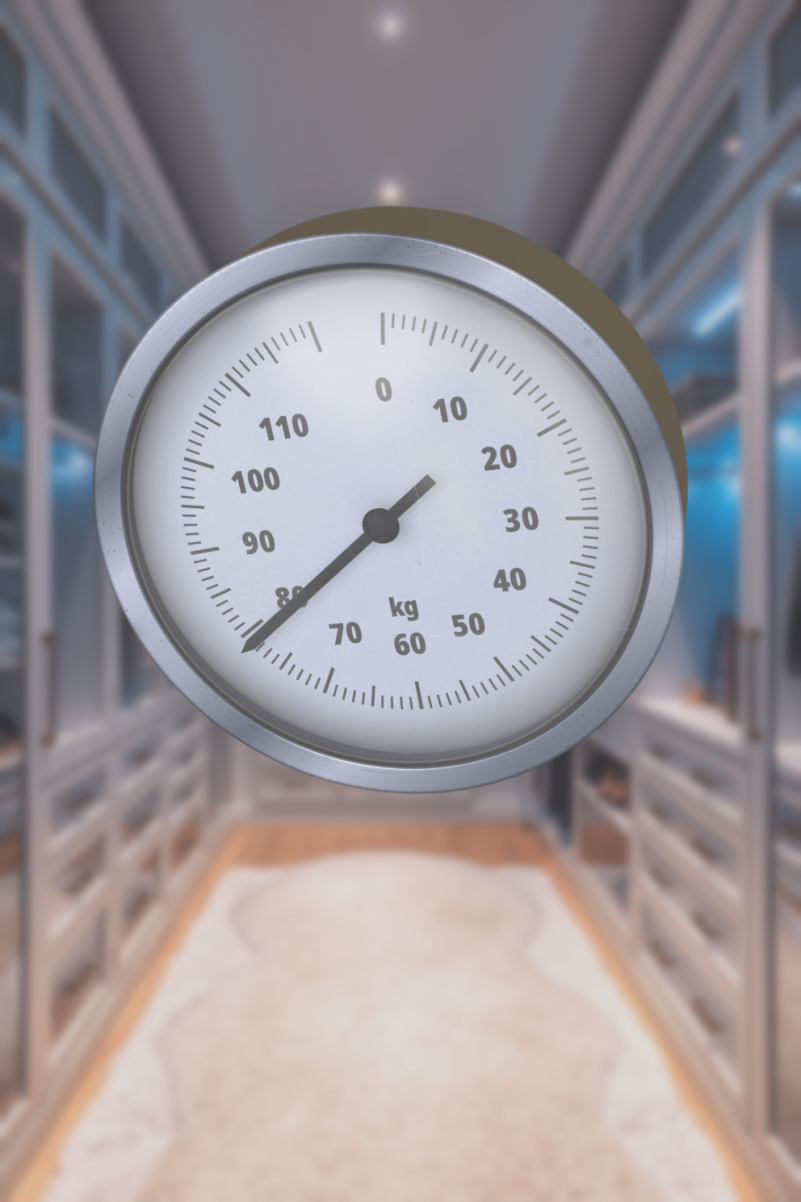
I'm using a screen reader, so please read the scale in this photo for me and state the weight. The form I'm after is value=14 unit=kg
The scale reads value=79 unit=kg
